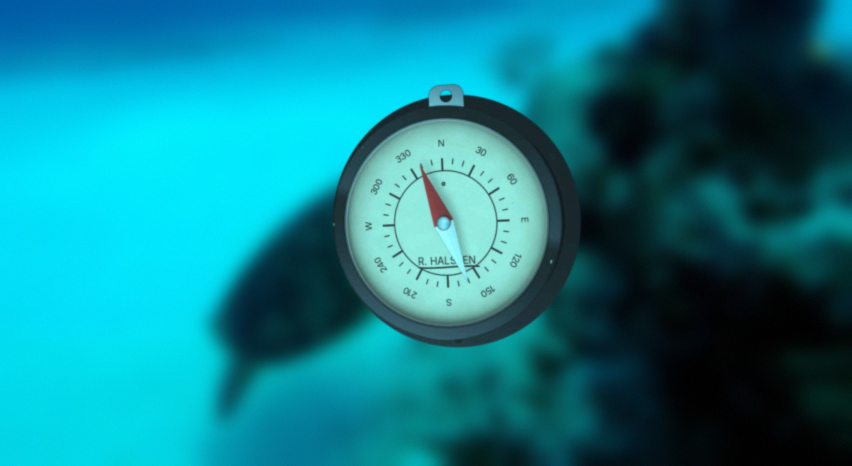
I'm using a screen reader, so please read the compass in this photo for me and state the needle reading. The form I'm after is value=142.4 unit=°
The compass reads value=340 unit=°
